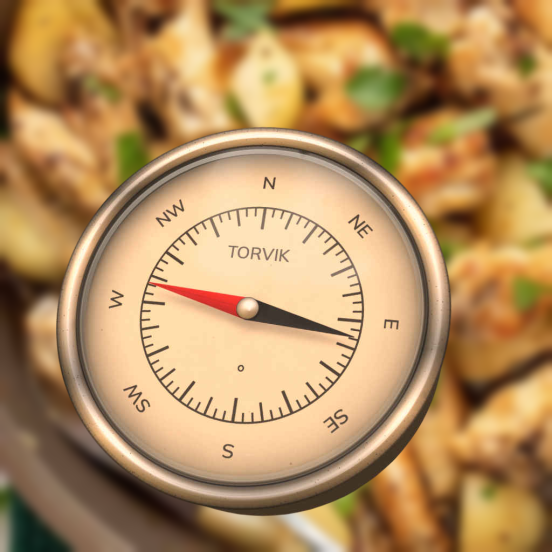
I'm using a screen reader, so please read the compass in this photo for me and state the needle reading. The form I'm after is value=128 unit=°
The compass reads value=280 unit=°
